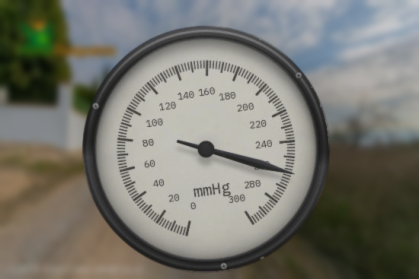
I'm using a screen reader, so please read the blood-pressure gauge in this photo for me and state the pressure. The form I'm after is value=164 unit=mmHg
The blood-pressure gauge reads value=260 unit=mmHg
